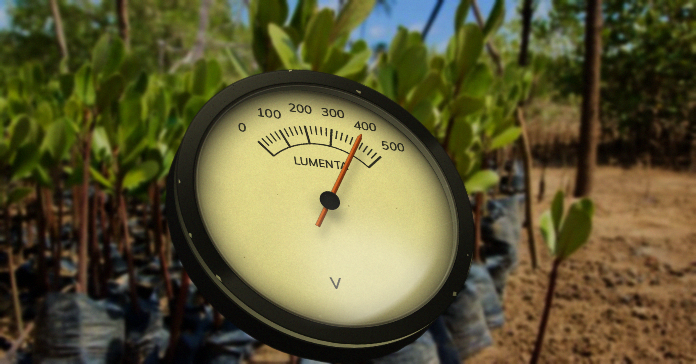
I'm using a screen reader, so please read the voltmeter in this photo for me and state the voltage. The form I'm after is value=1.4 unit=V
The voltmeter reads value=400 unit=V
